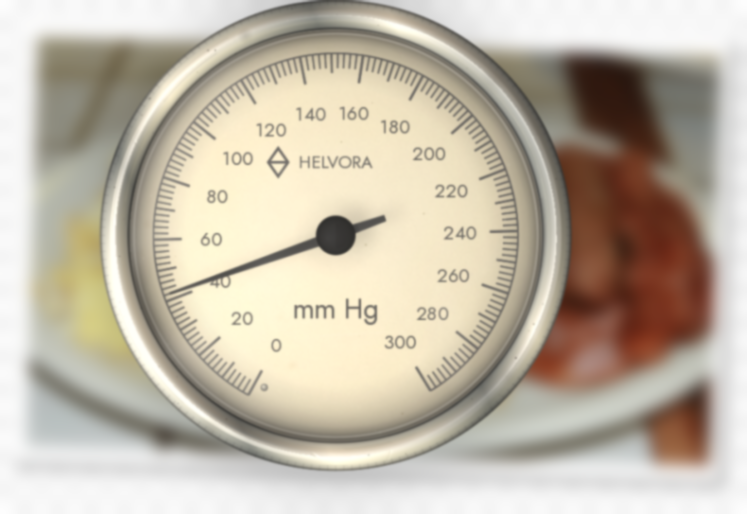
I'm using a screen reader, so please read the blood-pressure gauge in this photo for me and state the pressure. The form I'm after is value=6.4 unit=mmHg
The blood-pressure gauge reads value=42 unit=mmHg
